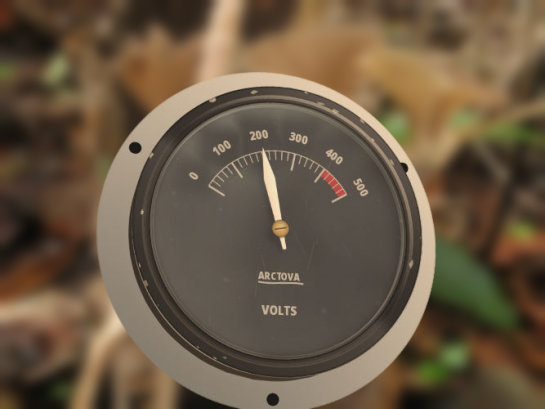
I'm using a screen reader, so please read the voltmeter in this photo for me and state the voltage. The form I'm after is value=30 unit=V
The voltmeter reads value=200 unit=V
